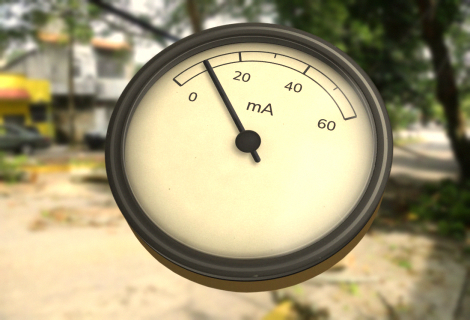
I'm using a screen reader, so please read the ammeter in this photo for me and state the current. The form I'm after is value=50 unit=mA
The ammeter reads value=10 unit=mA
